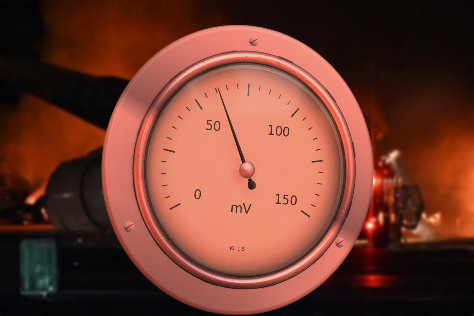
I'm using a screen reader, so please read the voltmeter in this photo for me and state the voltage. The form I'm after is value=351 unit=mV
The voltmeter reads value=60 unit=mV
